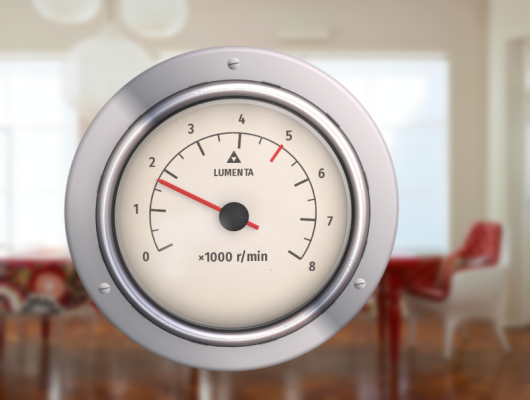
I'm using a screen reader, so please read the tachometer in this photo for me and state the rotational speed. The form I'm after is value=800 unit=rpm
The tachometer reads value=1750 unit=rpm
